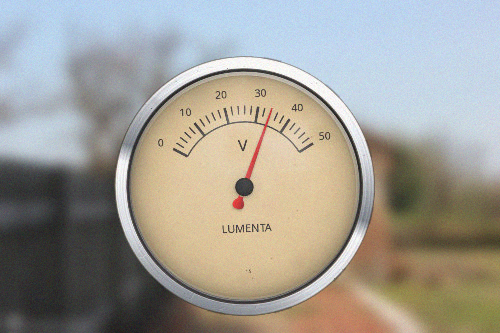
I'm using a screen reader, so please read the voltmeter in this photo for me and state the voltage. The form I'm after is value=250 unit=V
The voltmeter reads value=34 unit=V
